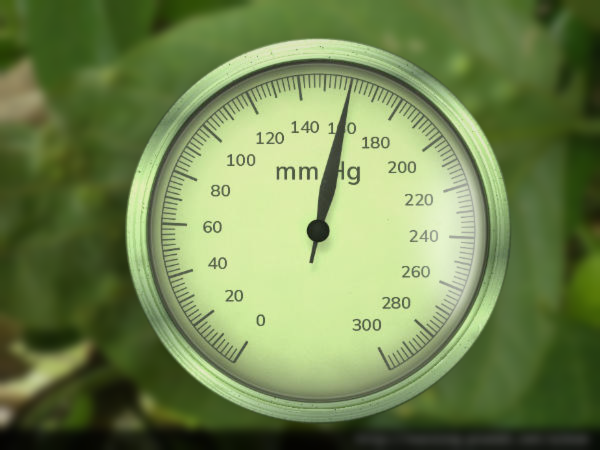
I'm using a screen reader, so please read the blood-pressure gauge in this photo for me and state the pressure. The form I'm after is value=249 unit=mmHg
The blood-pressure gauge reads value=160 unit=mmHg
